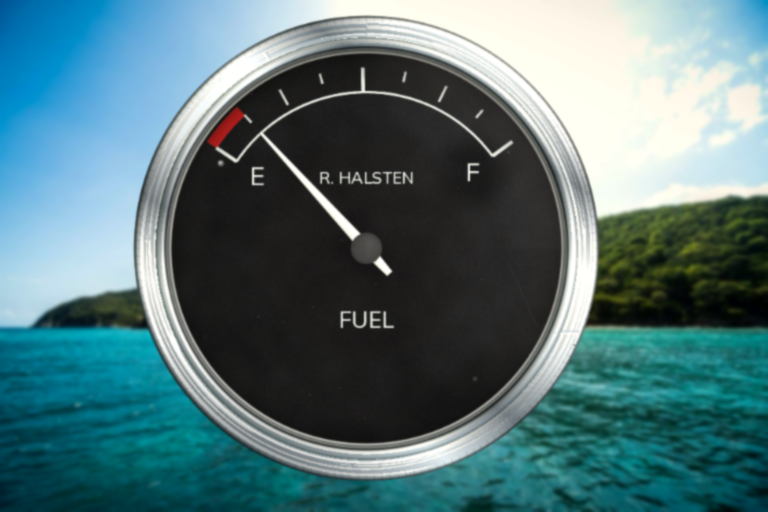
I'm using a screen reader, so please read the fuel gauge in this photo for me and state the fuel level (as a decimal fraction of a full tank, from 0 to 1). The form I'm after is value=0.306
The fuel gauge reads value=0.125
